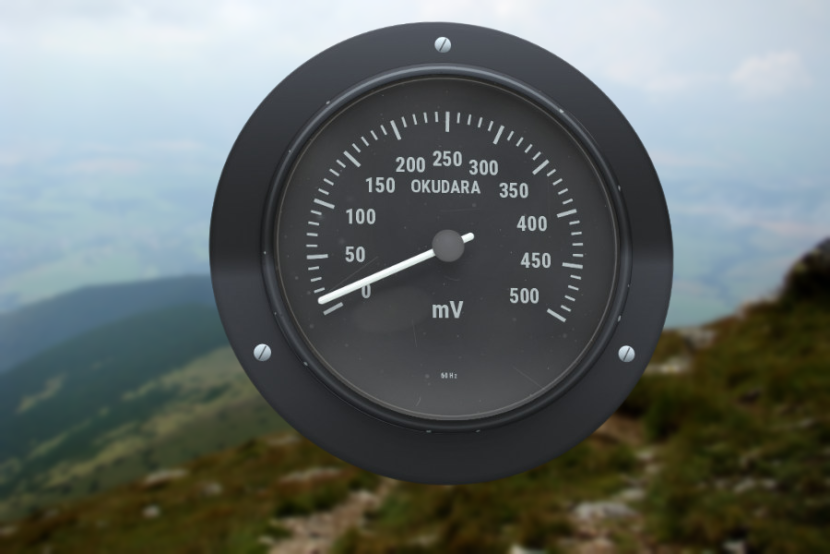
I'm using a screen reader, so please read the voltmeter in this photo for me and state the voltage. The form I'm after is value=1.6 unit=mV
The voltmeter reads value=10 unit=mV
